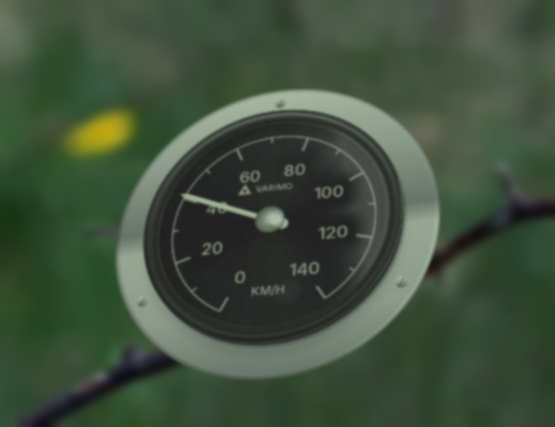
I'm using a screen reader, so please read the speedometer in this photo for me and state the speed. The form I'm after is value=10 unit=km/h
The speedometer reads value=40 unit=km/h
